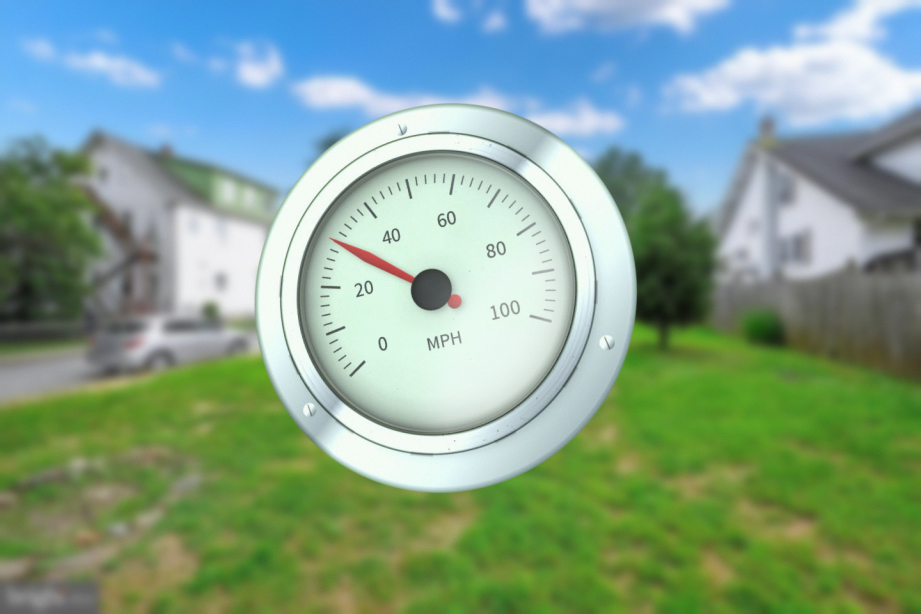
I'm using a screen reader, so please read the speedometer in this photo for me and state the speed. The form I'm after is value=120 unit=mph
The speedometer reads value=30 unit=mph
